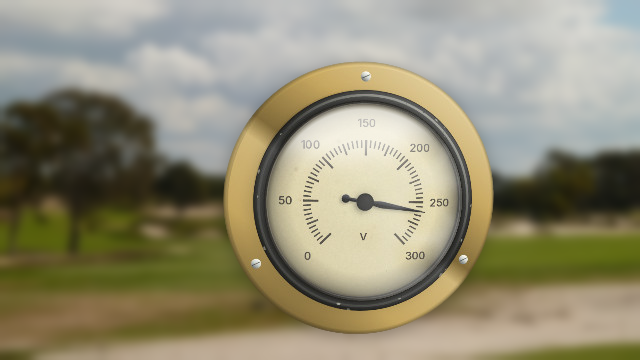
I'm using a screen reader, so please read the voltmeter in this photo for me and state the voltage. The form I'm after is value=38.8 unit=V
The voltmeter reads value=260 unit=V
